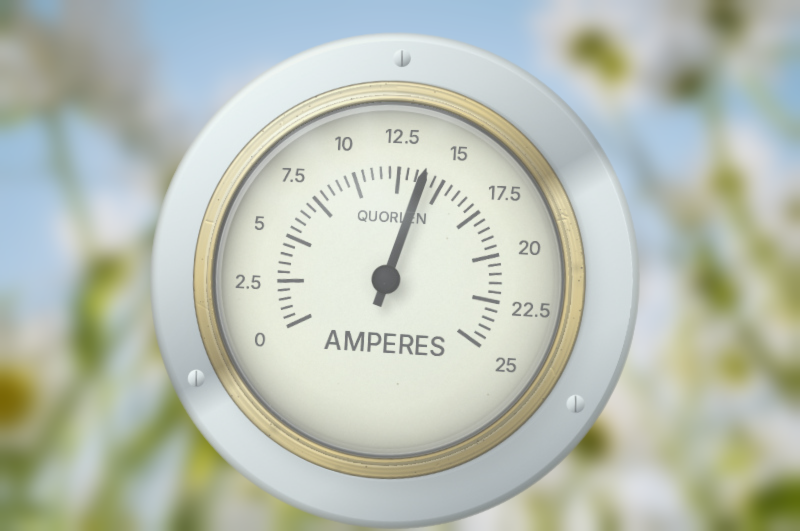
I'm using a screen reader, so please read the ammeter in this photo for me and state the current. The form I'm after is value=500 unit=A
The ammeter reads value=14 unit=A
